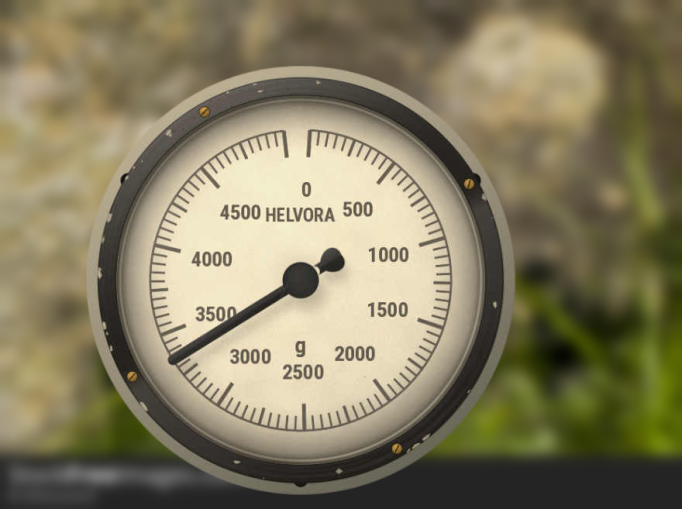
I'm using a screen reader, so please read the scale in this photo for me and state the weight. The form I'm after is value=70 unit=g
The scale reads value=3350 unit=g
